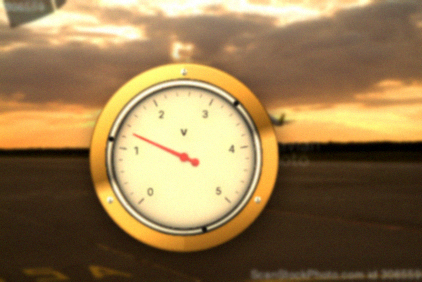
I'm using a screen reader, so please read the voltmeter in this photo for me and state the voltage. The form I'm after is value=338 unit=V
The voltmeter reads value=1.3 unit=V
